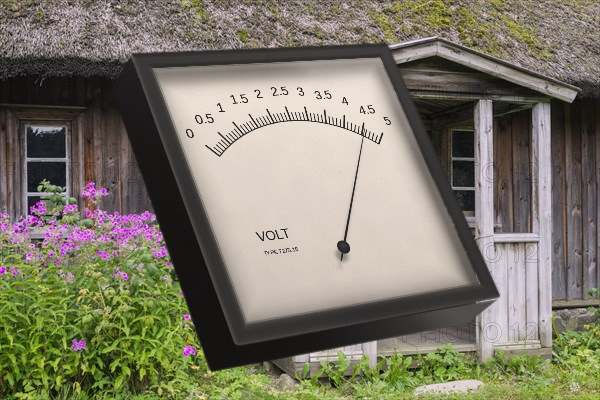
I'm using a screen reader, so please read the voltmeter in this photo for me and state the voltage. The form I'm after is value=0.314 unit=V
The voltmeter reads value=4.5 unit=V
